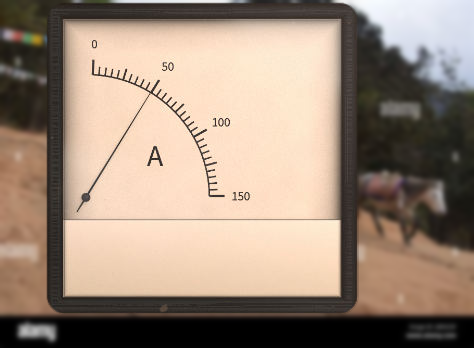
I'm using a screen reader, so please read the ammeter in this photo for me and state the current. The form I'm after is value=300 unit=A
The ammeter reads value=50 unit=A
